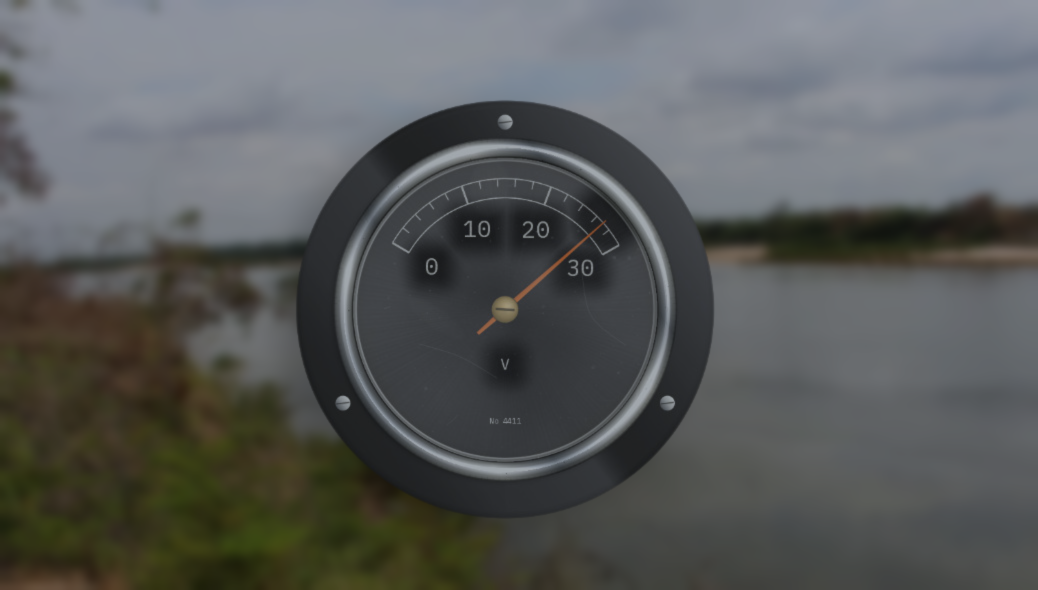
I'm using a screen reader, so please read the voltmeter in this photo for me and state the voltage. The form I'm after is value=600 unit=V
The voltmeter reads value=27 unit=V
